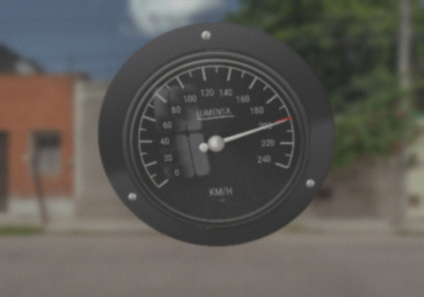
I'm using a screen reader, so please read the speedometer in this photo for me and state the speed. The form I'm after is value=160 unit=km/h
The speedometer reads value=200 unit=km/h
